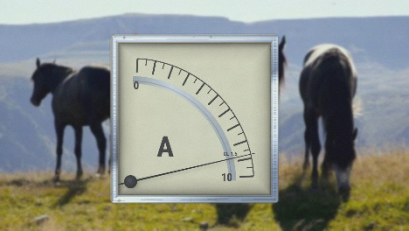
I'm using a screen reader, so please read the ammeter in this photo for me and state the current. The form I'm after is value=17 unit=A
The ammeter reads value=8.75 unit=A
